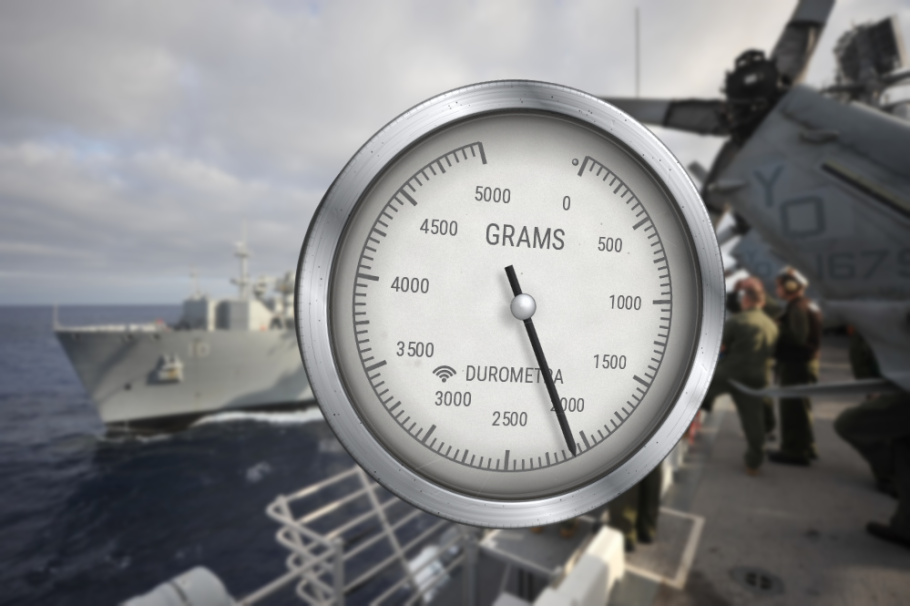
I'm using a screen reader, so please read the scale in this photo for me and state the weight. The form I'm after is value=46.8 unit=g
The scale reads value=2100 unit=g
